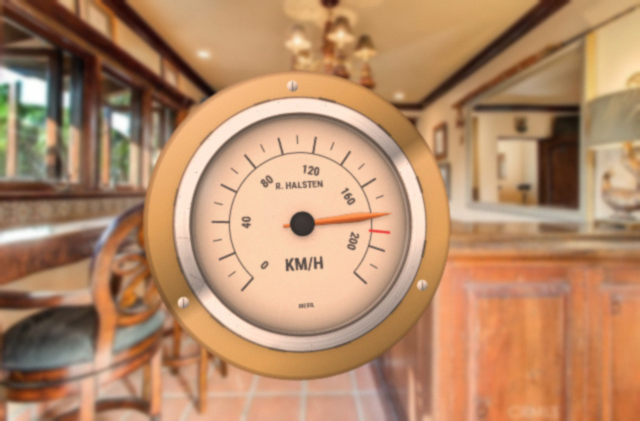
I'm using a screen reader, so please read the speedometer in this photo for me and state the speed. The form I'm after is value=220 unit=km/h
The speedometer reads value=180 unit=km/h
